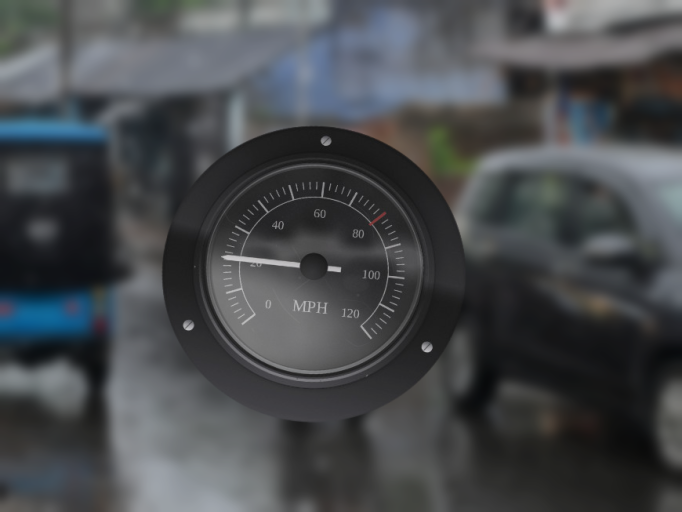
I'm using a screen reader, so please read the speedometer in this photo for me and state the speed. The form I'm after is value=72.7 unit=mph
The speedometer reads value=20 unit=mph
